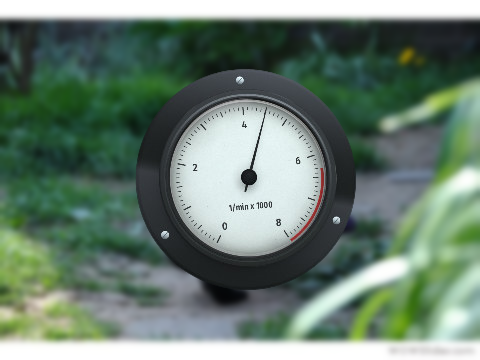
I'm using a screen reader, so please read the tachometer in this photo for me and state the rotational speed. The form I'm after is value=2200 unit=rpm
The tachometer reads value=4500 unit=rpm
